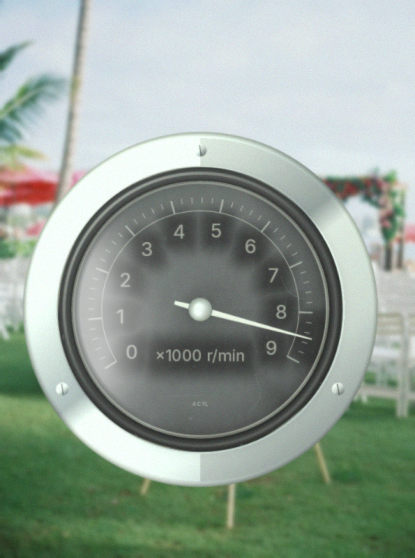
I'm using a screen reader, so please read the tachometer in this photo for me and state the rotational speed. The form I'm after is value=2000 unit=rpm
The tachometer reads value=8500 unit=rpm
